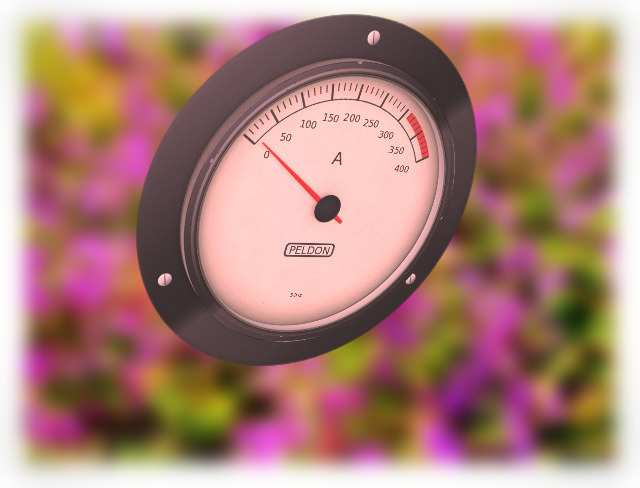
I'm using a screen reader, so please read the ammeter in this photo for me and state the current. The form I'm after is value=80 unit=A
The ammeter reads value=10 unit=A
